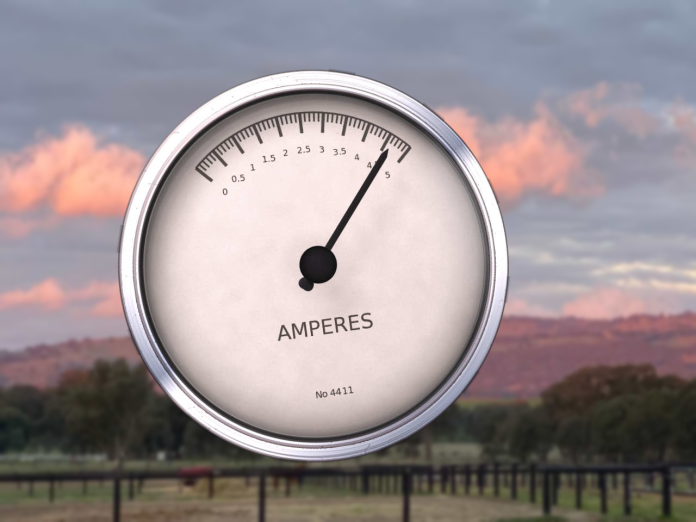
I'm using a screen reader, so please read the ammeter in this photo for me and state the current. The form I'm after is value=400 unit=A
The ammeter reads value=4.6 unit=A
